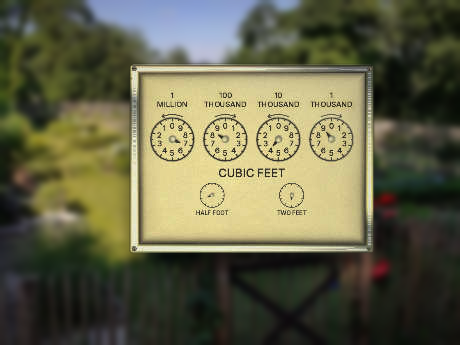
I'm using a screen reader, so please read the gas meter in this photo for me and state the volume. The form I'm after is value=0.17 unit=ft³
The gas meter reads value=683900 unit=ft³
